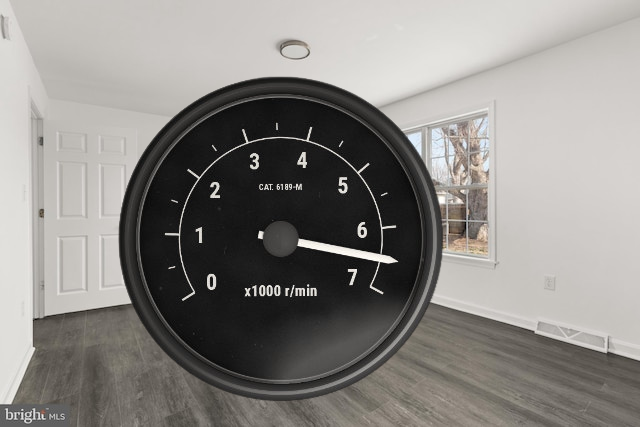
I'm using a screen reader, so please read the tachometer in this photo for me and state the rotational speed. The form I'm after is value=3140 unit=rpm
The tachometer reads value=6500 unit=rpm
